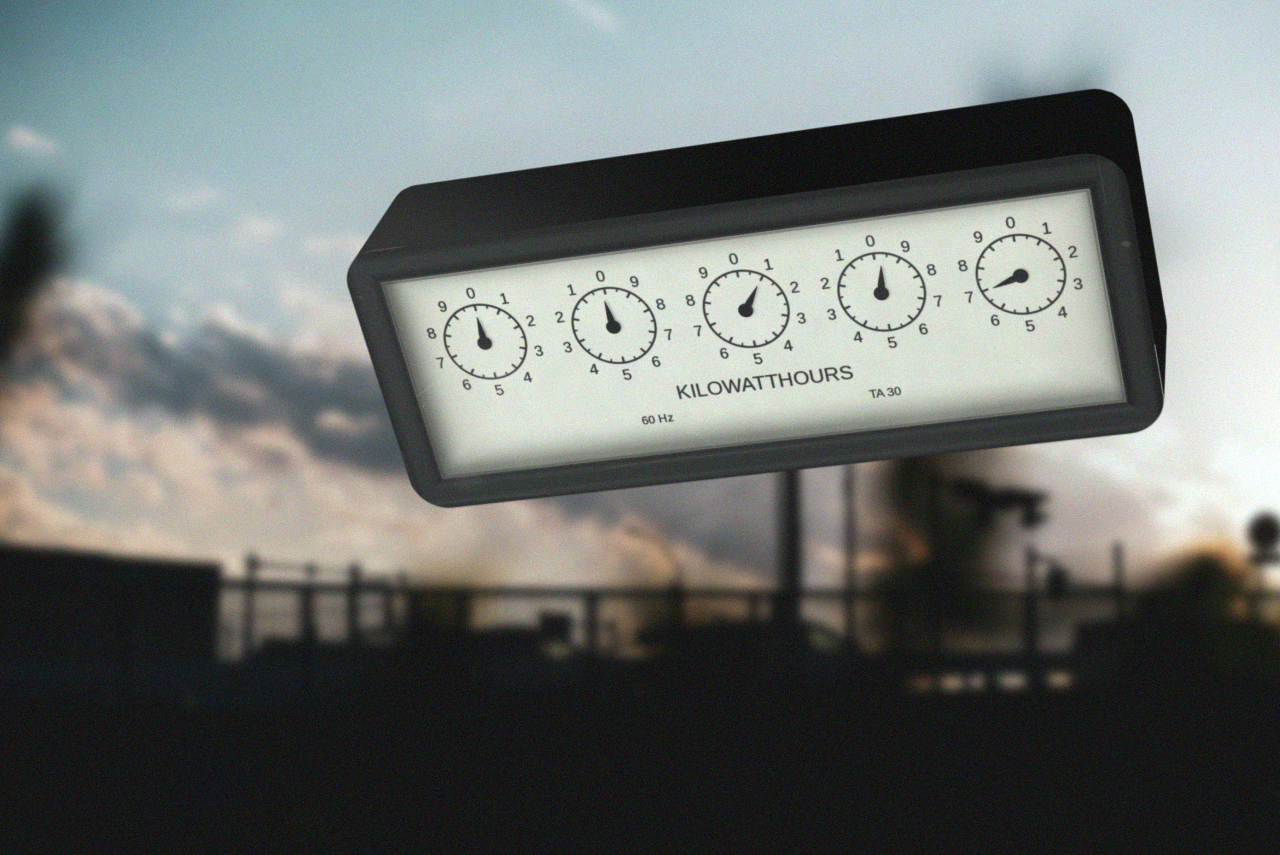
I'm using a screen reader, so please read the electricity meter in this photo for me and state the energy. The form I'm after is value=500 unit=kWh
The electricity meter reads value=97 unit=kWh
